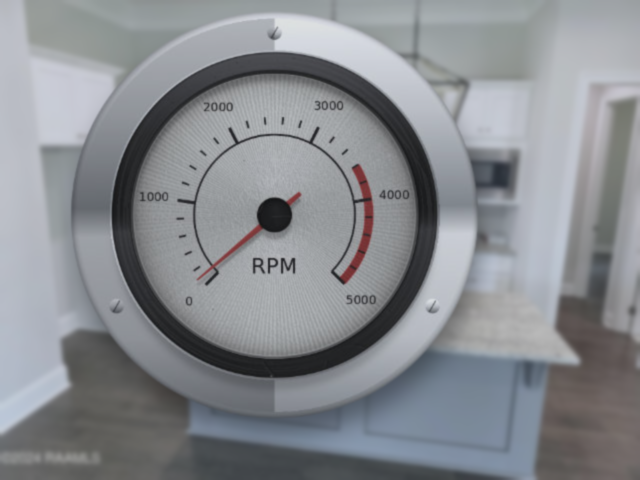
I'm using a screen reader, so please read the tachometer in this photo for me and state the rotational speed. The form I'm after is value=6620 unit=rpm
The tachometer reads value=100 unit=rpm
